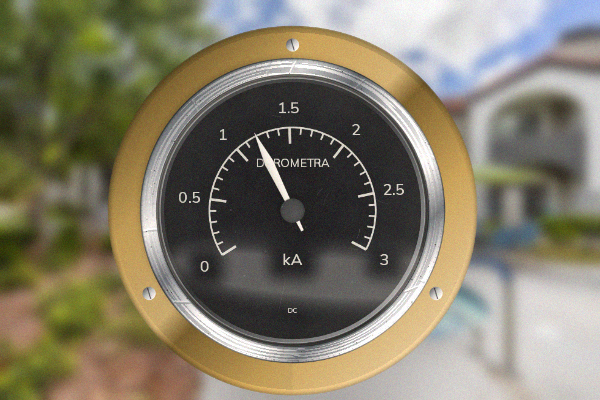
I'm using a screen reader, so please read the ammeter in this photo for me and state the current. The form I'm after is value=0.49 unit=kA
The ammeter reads value=1.2 unit=kA
